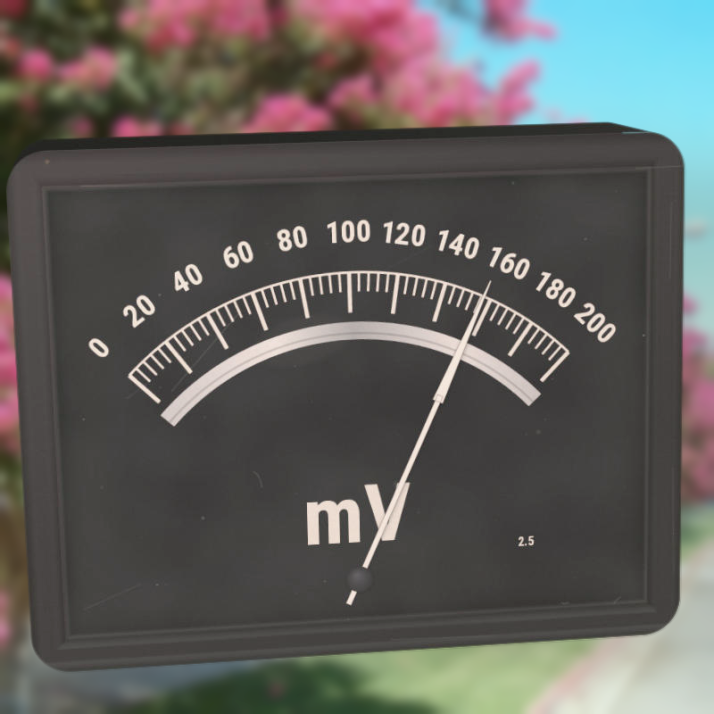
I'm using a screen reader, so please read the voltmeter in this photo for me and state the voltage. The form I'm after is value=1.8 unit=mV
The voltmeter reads value=156 unit=mV
